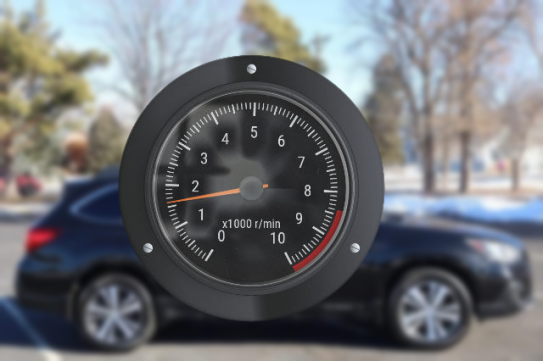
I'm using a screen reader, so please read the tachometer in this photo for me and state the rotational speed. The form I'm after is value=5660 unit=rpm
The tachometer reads value=1600 unit=rpm
